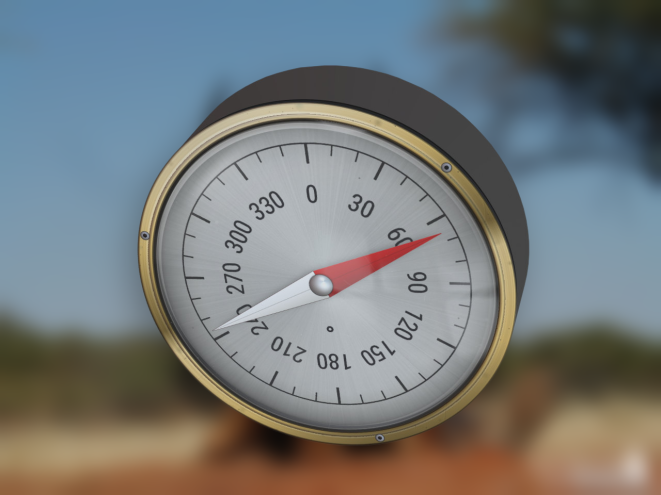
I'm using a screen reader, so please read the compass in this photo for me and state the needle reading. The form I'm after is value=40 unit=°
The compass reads value=65 unit=°
